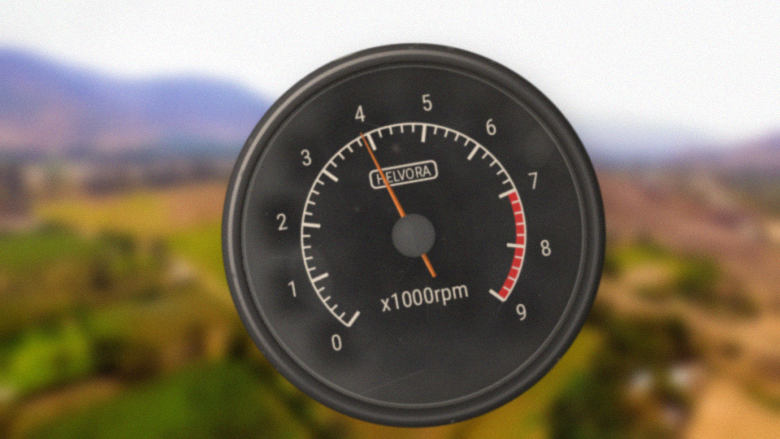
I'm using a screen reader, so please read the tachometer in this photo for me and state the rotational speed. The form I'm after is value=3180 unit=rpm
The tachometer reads value=3900 unit=rpm
